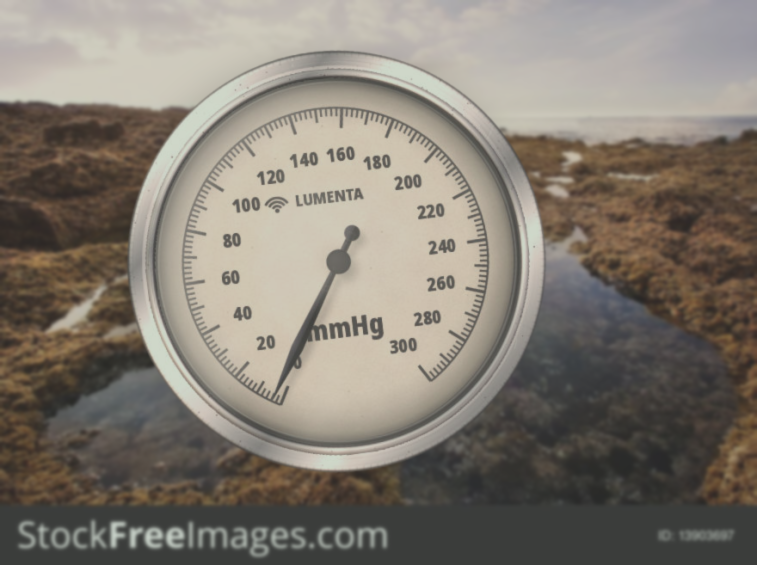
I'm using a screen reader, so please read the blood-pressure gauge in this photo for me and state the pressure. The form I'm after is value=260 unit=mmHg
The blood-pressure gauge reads value=4 unit=mmHg
